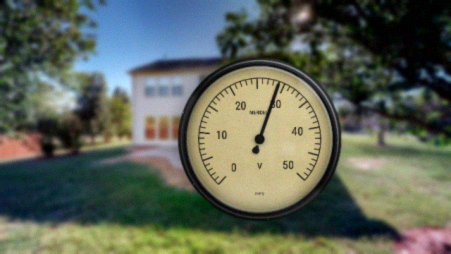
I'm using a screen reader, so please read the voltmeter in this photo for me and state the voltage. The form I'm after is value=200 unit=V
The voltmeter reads value=29 unit=V
